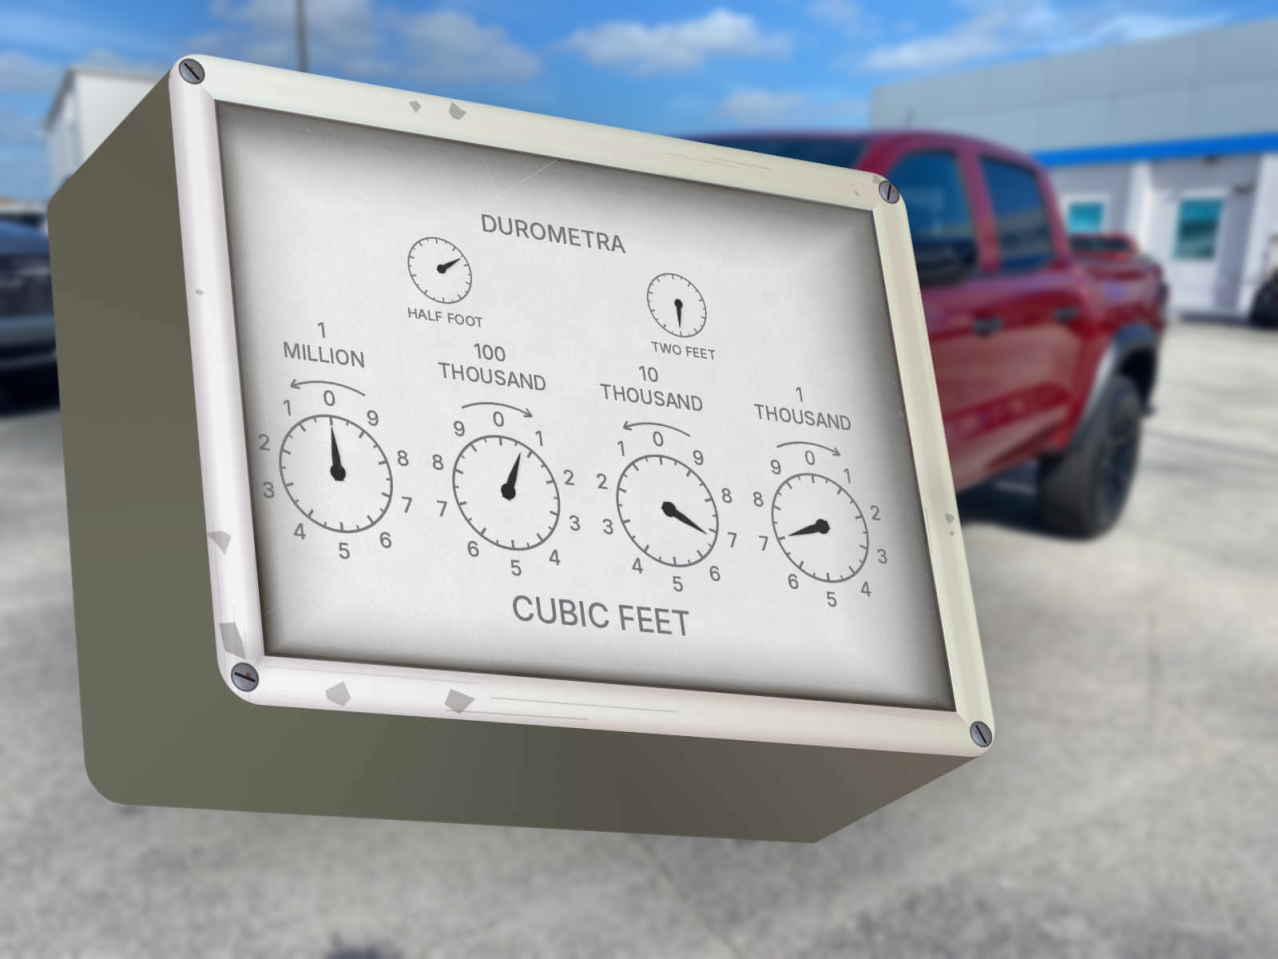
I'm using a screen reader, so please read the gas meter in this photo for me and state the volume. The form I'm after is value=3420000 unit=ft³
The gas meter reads value=6700 unit=ft³
